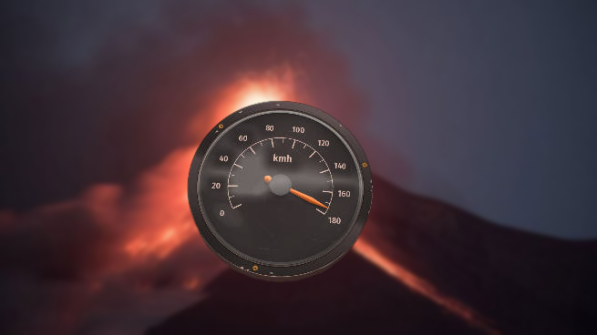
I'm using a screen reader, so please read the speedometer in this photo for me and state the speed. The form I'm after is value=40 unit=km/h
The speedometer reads value=175 unit=km/h
